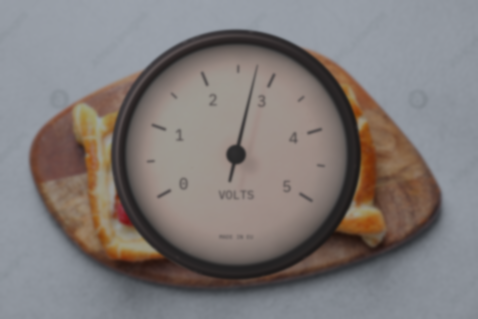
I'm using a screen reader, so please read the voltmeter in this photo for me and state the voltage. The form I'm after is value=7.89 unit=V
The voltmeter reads value=2.75 unit=V
